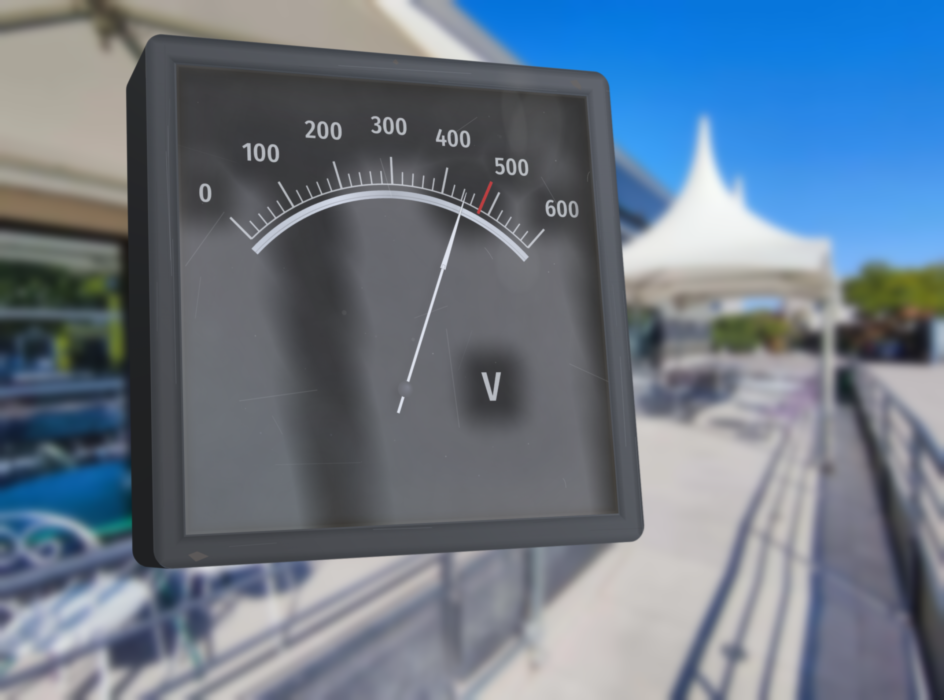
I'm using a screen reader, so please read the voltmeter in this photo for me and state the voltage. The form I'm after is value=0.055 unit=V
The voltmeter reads value=440 unit=V
